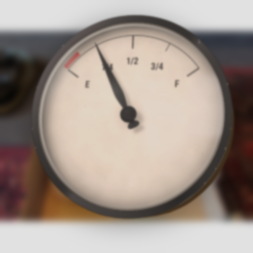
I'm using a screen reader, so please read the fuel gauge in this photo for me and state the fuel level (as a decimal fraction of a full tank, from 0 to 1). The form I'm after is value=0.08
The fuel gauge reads value=0.25
